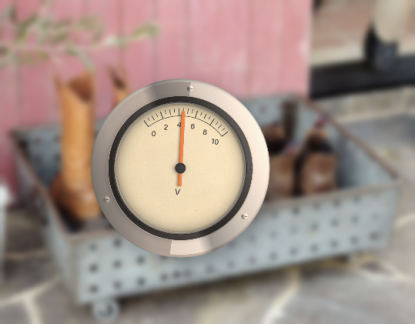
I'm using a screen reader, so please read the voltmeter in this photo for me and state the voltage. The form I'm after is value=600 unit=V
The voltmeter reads value=4.5 unit=V
